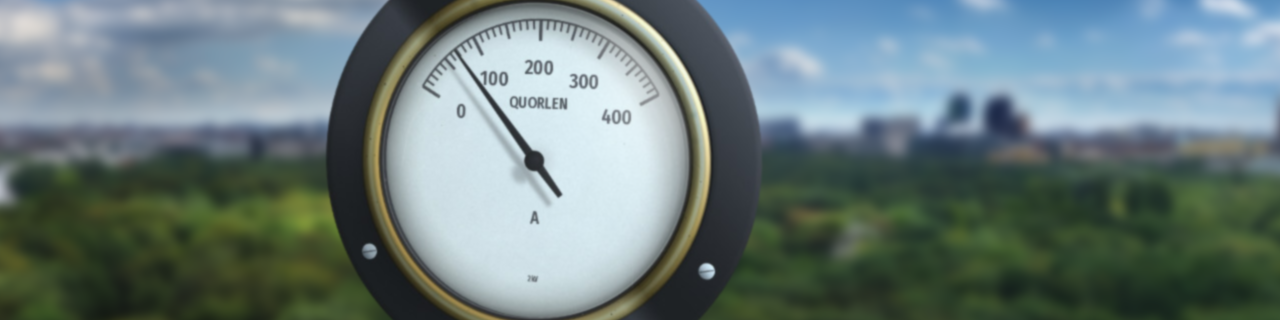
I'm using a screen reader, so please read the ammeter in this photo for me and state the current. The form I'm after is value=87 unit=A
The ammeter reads value=70 unit=A
